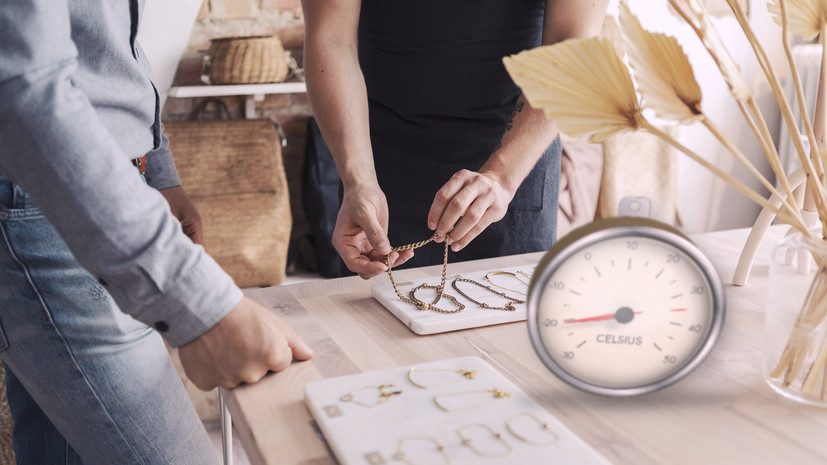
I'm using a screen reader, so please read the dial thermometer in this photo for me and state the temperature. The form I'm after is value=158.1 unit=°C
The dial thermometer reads value=-20 unit=°C
